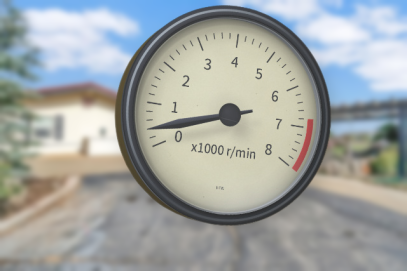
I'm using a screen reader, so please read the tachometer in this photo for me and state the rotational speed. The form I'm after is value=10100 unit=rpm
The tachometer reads value=400 unit=rpm
